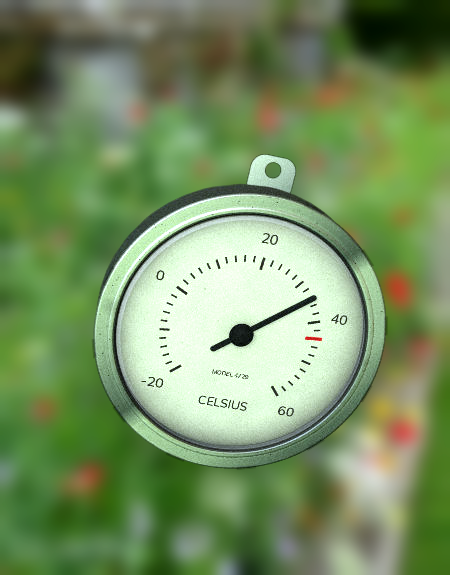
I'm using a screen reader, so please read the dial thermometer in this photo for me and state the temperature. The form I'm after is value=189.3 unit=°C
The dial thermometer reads value=34 unit=°C
